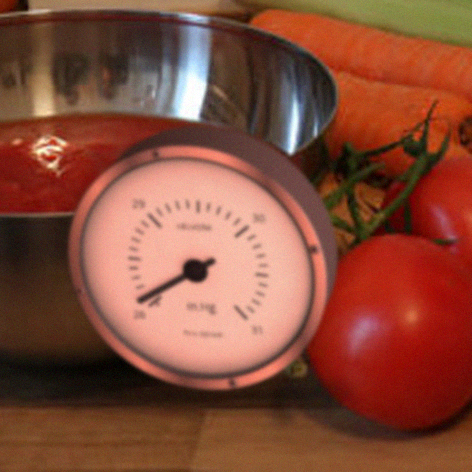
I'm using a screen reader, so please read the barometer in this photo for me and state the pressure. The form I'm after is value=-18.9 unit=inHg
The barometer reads value=28.1 unit=inHg
